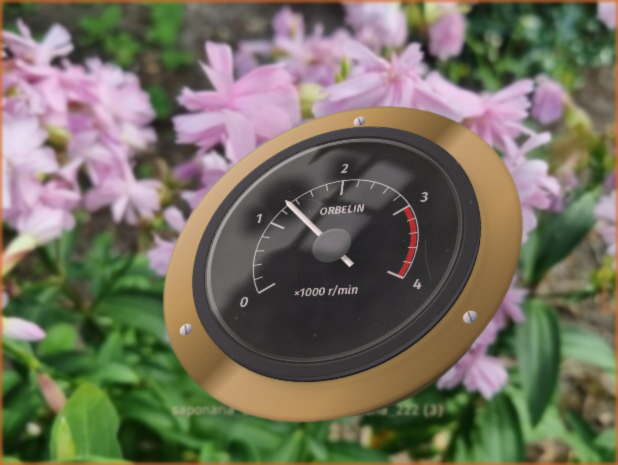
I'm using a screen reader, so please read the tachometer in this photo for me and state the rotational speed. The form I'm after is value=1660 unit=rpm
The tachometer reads value=1300 unit=rpm
